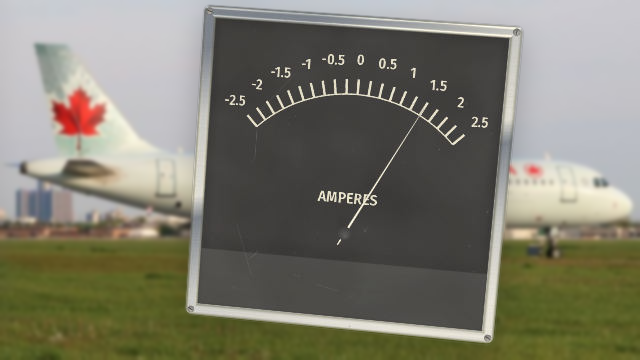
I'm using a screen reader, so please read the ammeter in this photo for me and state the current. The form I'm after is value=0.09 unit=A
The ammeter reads value=1.5 unit=A
